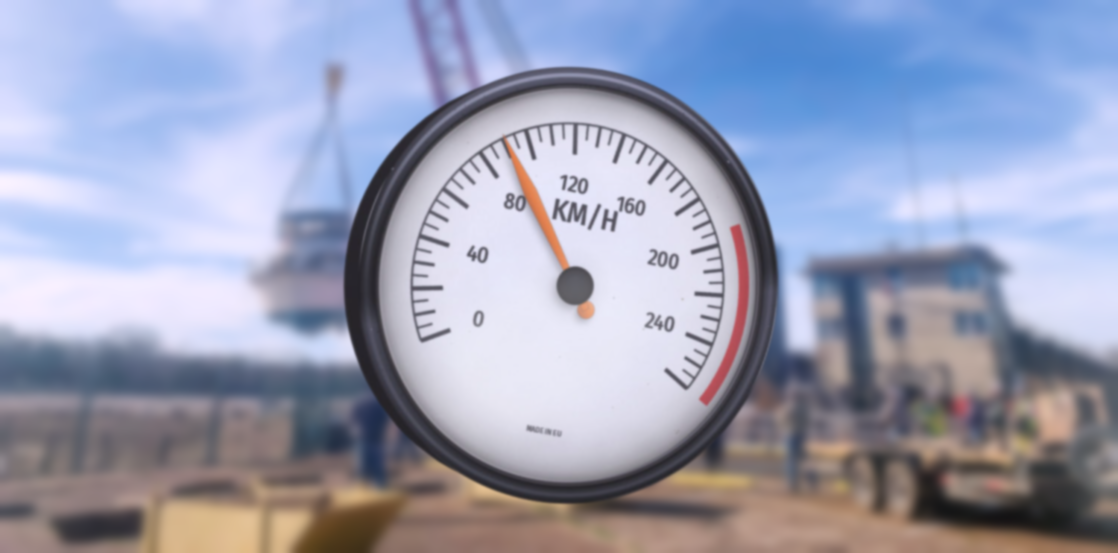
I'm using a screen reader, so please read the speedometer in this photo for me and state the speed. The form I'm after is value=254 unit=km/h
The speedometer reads value=90 unit=km/h
